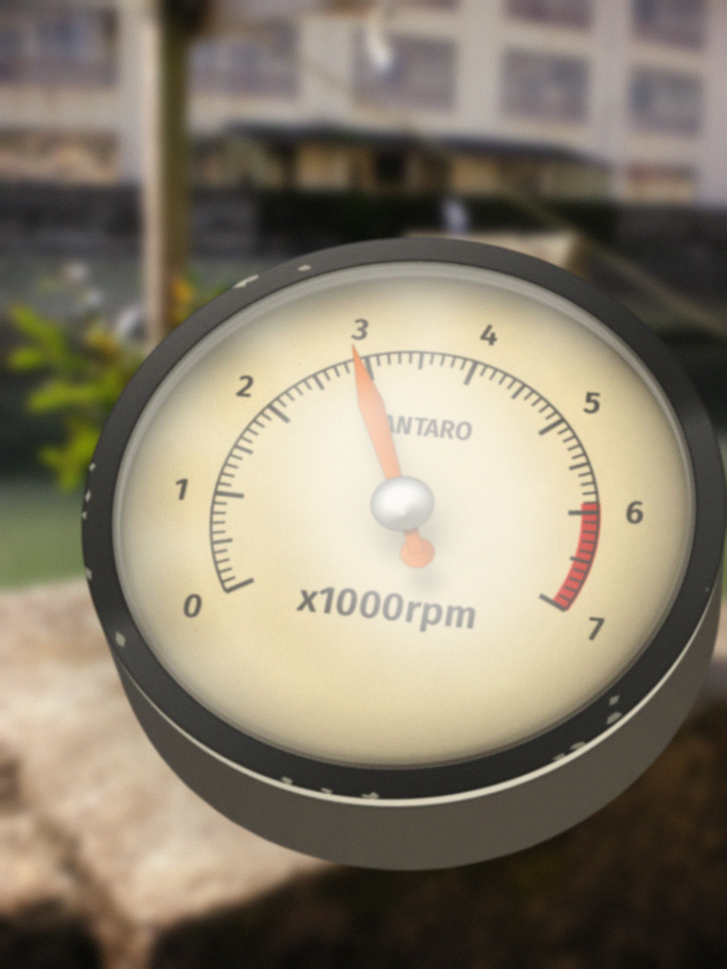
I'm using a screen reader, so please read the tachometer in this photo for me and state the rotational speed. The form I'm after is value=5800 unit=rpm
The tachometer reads value=2900 unit=rpm
